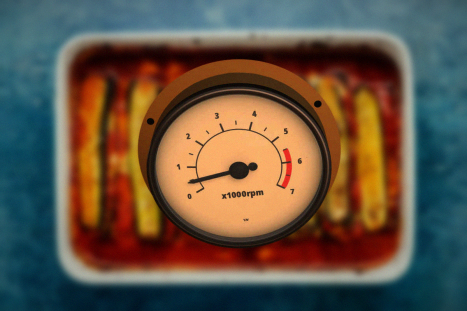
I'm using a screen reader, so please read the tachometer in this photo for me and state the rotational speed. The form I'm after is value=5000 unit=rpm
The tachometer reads value=500 unit=rpm
